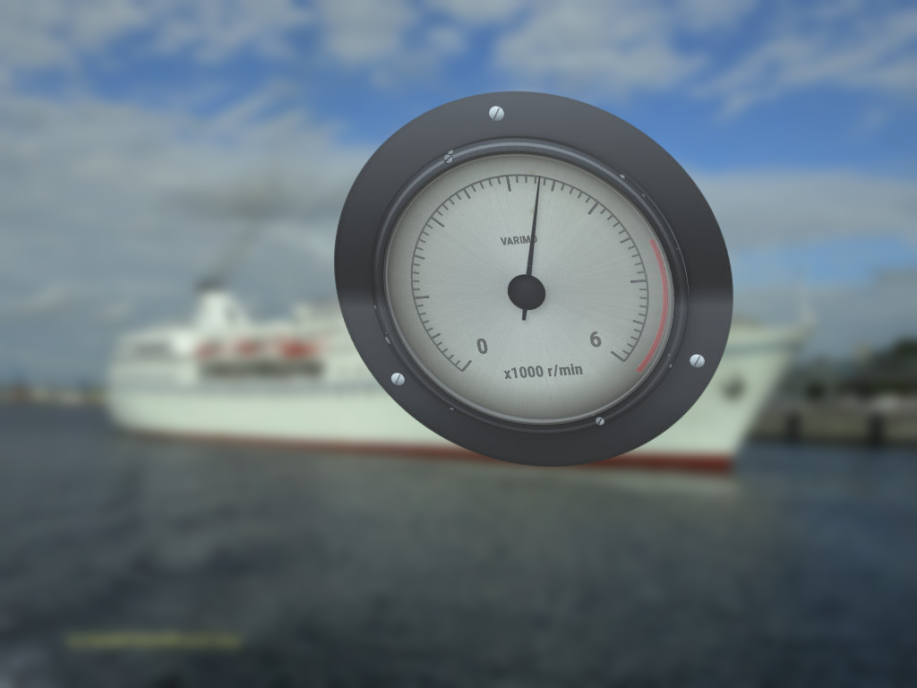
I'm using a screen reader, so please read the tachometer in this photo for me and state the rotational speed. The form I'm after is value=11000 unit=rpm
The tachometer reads value=3350 unit=rpm
